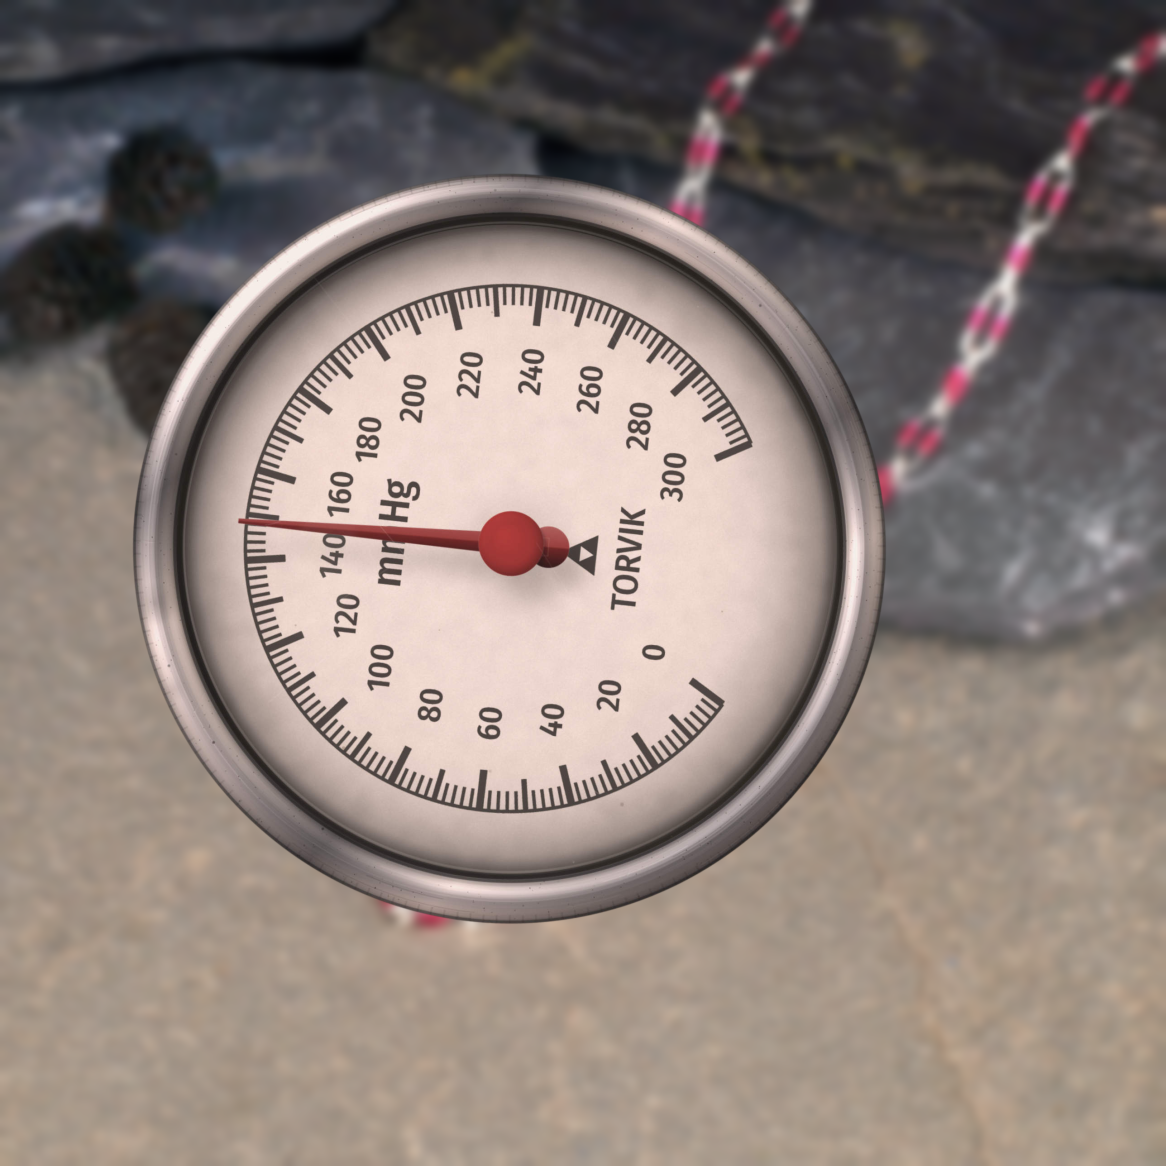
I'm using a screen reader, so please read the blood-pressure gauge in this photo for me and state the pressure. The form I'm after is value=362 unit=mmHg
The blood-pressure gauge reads value=148 unit=mmHg
